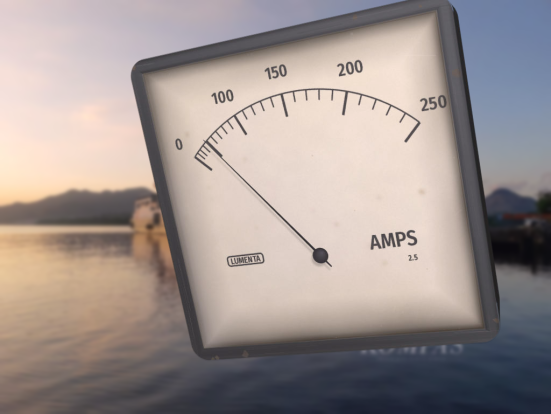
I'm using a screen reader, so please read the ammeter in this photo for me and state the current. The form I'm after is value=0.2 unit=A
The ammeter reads value=50 unit=A
